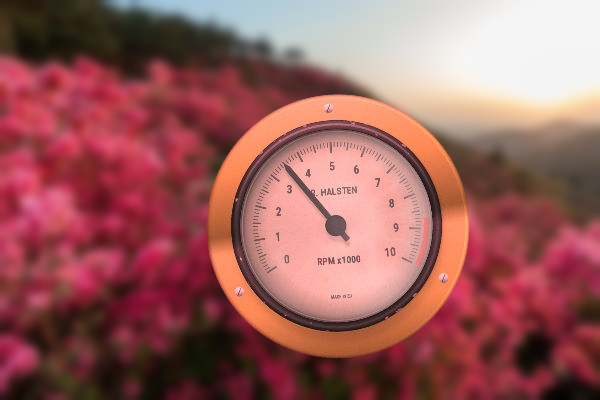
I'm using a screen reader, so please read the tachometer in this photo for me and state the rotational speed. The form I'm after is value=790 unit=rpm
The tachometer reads value=3500 unit=rpm
